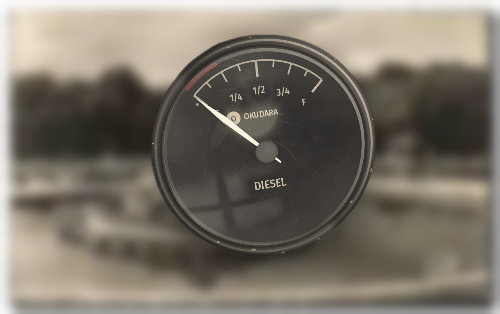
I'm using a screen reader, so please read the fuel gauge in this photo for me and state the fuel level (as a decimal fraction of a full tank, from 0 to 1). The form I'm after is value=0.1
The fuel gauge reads value=0
